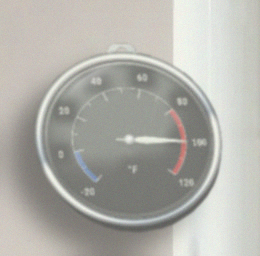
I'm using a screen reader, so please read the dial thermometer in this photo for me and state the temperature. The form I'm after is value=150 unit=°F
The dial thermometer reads value=100 unit=°F
